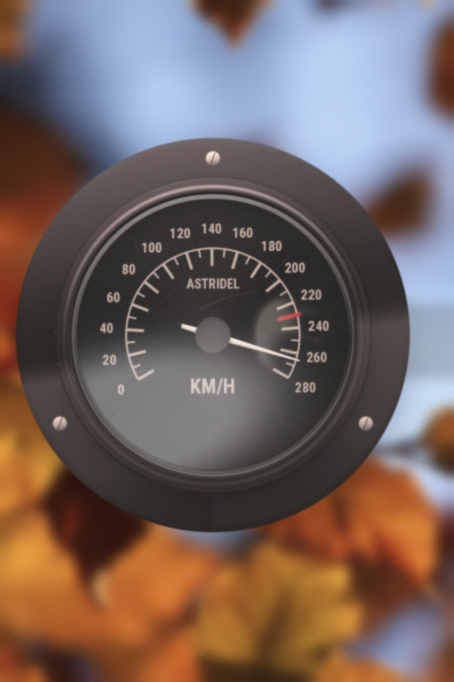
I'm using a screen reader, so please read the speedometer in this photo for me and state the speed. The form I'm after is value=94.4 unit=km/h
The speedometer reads value=265 unit=km/h
